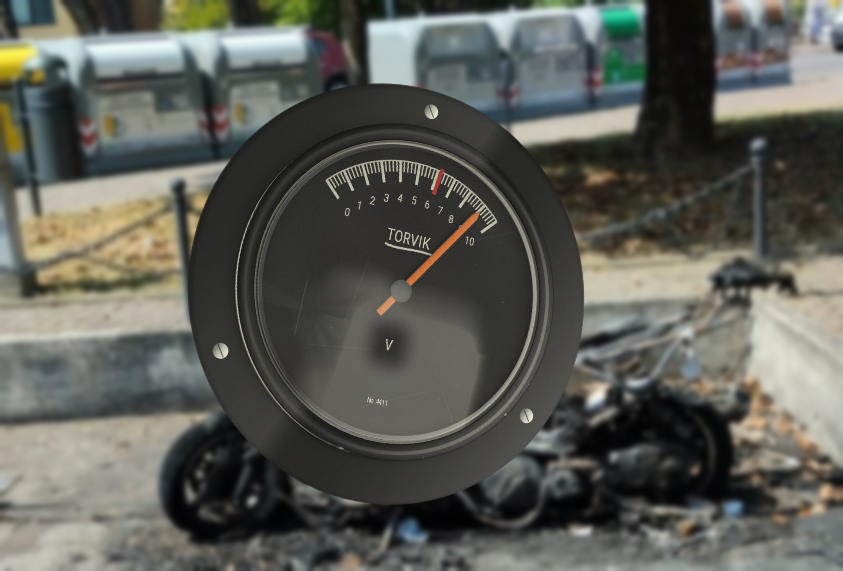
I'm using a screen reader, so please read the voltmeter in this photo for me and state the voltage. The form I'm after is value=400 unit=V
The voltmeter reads value=9 unit=V
